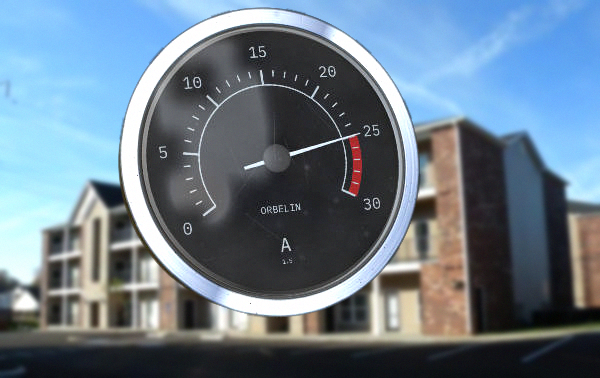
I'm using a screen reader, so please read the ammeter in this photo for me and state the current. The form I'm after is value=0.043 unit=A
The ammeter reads value=25 unit=A
